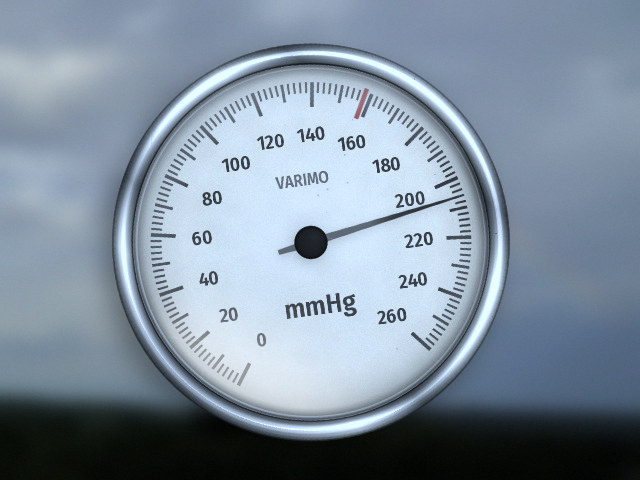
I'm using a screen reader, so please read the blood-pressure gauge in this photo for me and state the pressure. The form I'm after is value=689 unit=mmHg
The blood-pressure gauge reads value=206 unit=mmHg
